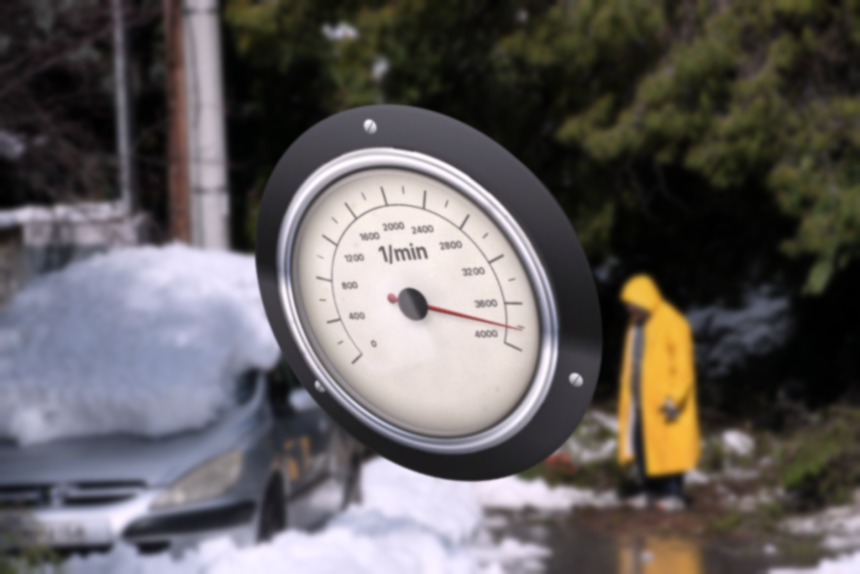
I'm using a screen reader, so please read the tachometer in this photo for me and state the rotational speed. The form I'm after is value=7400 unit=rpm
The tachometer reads value=3800 unit=rpm
